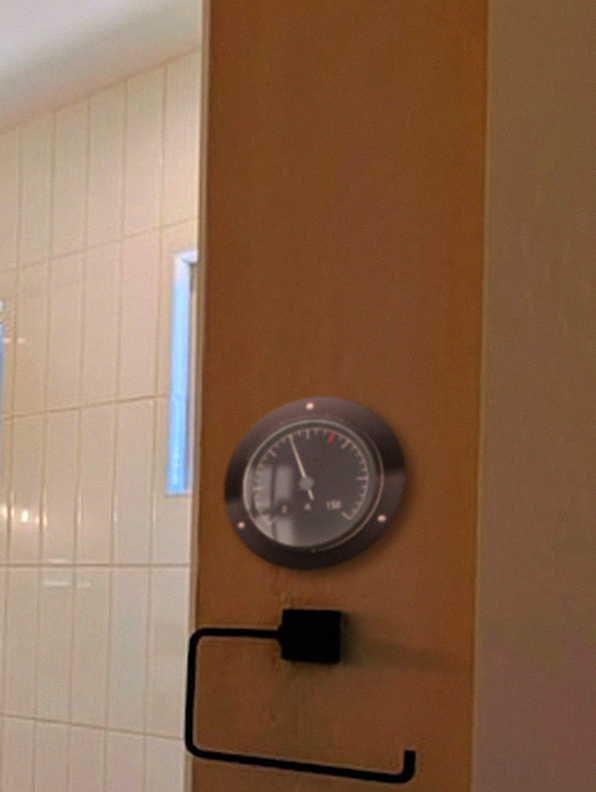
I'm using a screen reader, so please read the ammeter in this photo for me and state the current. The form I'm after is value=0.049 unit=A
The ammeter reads value=65 unit=A
